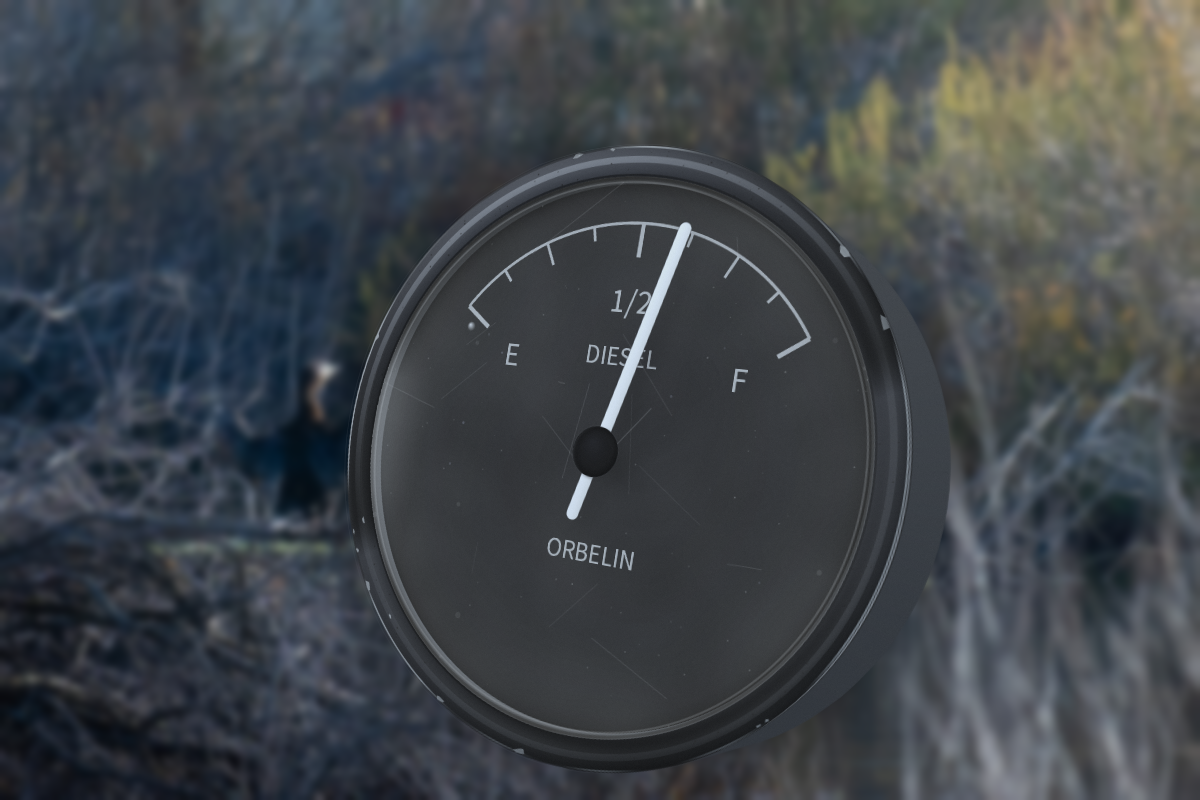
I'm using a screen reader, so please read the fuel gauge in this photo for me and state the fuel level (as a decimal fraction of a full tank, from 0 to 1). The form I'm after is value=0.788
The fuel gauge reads value=0.625
